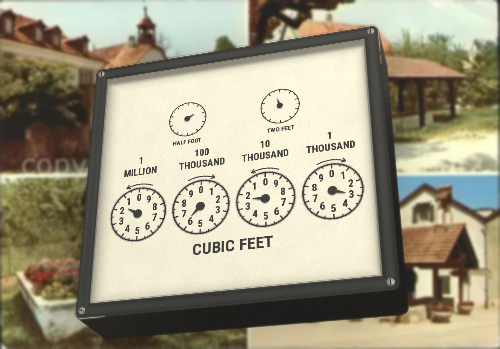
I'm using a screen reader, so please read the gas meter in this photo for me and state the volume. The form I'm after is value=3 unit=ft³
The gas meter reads value=162300 unit=ft³
